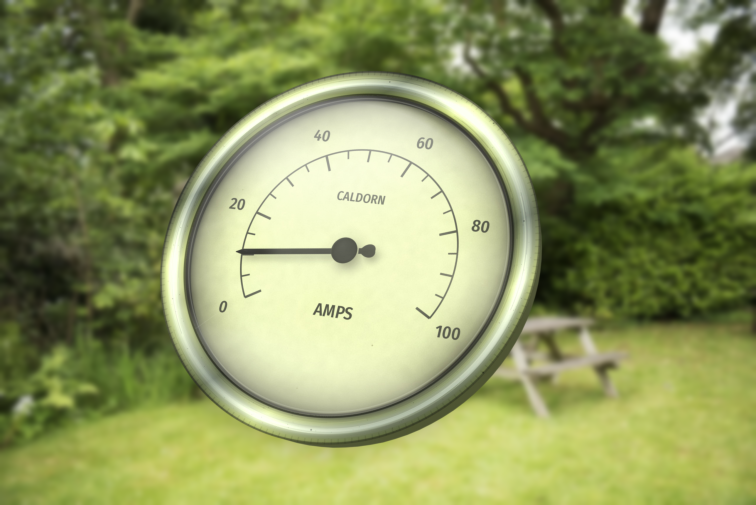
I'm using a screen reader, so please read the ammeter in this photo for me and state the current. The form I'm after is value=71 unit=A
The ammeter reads value=10 unit=A
